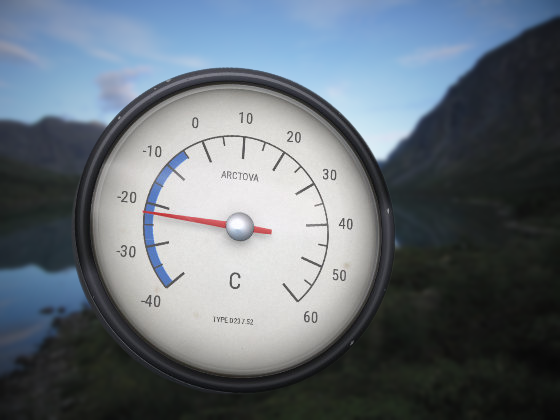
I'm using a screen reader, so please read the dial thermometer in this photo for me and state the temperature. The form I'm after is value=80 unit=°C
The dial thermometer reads value=-22.5 unit=°C
